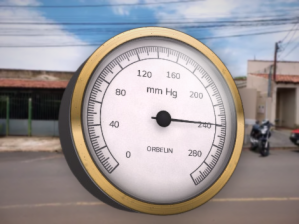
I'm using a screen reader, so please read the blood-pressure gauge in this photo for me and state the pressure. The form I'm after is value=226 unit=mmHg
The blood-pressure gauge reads value=240 unit=mmHg
